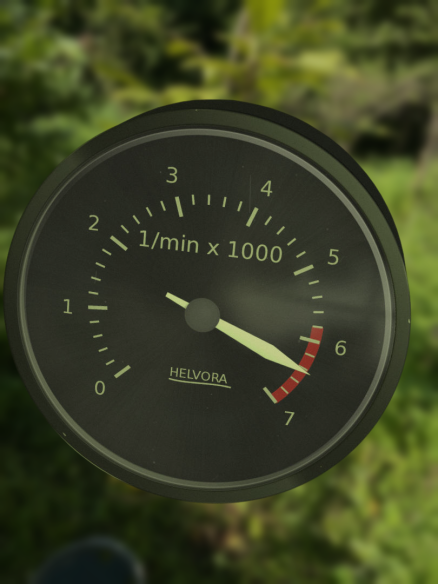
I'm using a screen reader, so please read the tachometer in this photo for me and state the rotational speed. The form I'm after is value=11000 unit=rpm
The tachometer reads value=6400 unit=rpm
